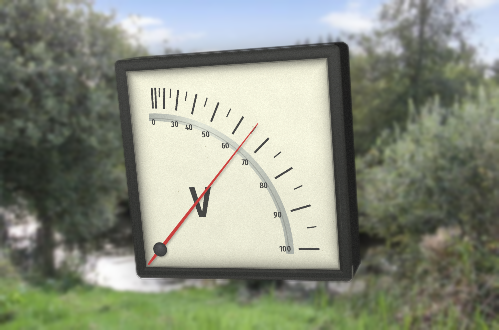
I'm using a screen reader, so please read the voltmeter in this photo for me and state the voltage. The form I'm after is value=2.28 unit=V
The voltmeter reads value=65 unit=V
